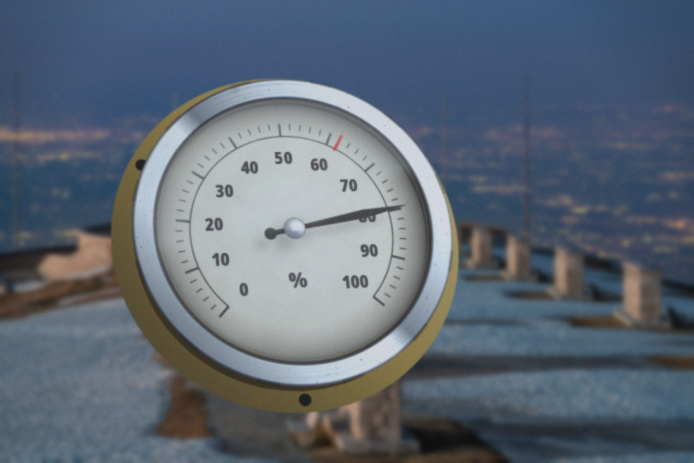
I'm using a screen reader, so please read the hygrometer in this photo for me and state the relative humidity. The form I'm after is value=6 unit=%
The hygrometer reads value=80 unit=%
